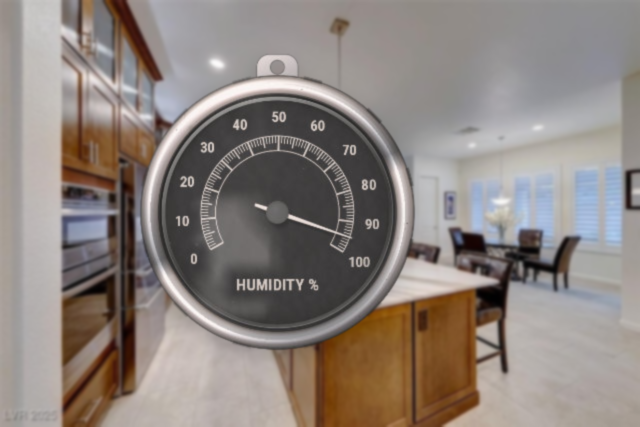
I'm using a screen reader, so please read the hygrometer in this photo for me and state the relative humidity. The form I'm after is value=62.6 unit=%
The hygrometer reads value=95 unit=%
